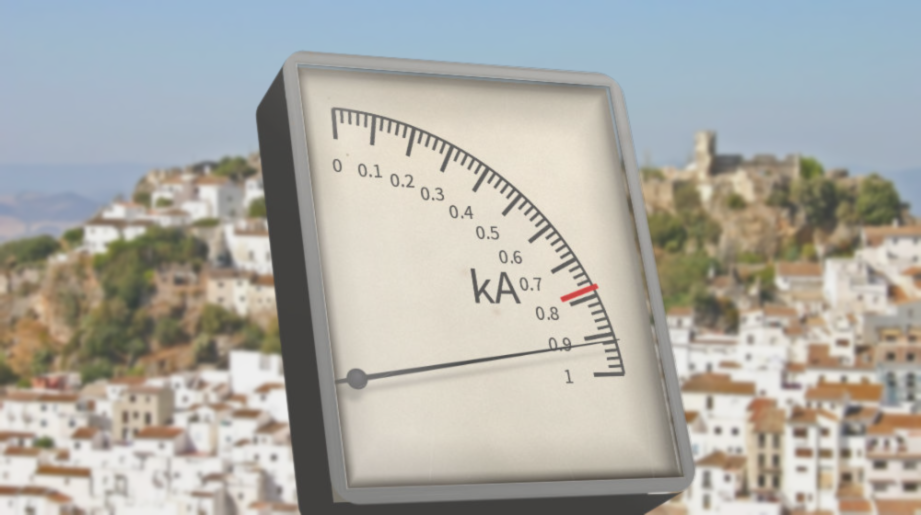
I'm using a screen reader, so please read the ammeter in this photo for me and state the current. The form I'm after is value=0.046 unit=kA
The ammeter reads value=0.92 unit=kA
